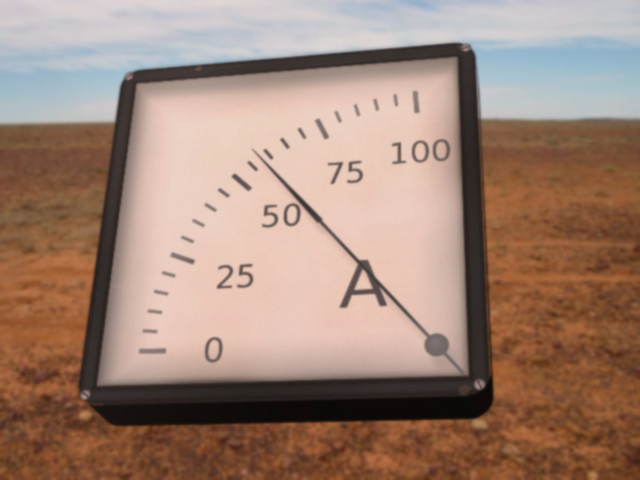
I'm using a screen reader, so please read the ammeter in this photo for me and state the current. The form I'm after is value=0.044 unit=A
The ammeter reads value=57.5 unit=A
